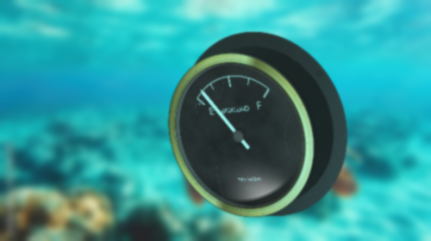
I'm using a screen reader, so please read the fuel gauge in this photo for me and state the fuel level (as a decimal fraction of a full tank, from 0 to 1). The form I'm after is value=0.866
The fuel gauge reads value=0.125
